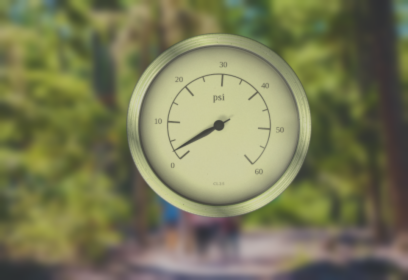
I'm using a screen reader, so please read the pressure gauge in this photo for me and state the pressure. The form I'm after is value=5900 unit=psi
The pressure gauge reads value=2.5 unit=psi
